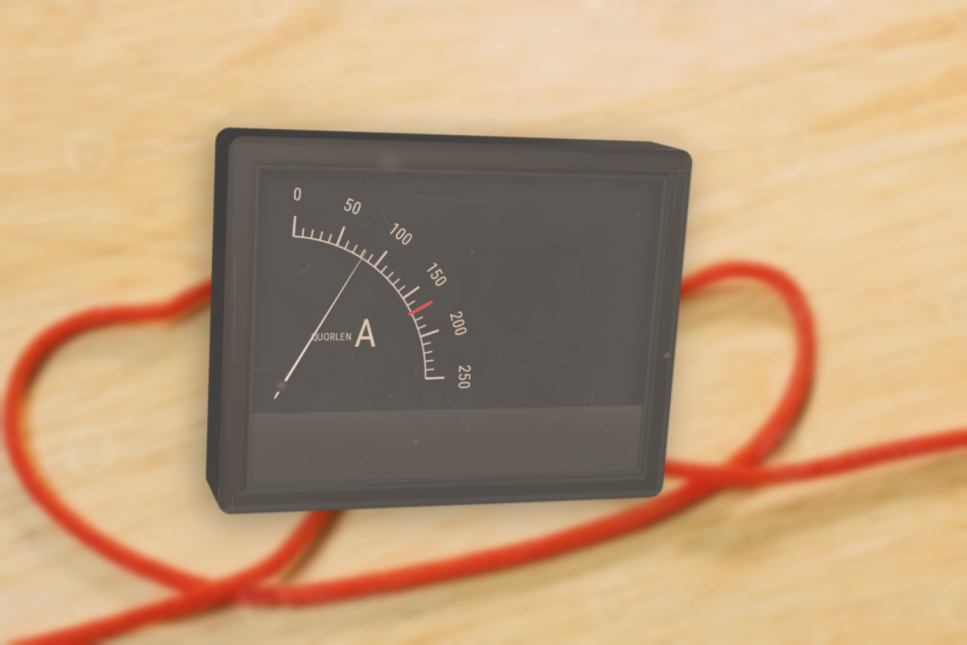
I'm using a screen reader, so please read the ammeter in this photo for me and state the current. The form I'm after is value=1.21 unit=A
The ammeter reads value=80 unit=A
